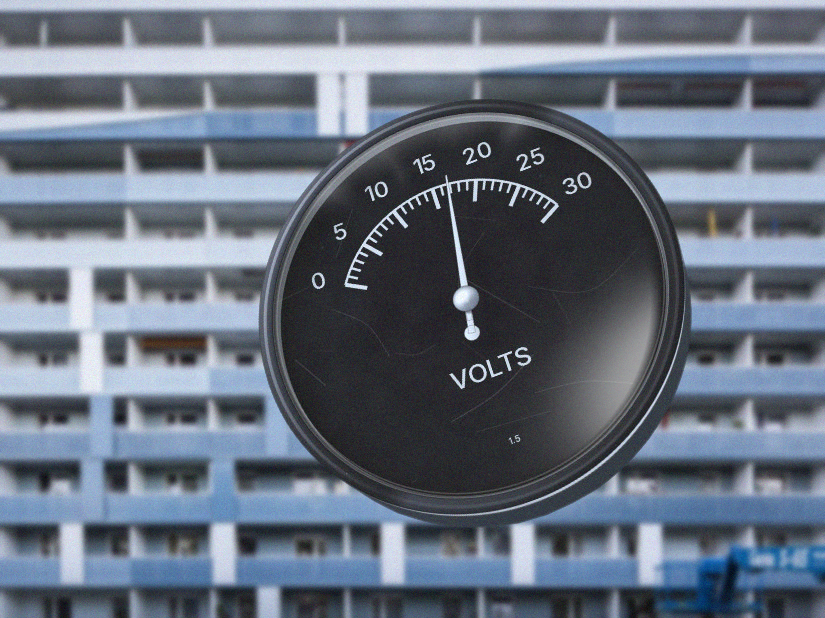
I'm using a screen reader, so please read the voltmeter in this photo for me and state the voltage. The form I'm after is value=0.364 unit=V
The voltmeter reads value=17 unit=V
